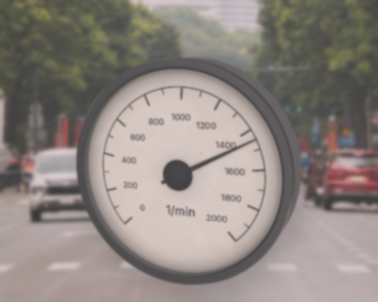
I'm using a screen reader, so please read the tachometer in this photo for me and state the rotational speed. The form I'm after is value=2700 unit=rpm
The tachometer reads value=1450 unit=rpm
